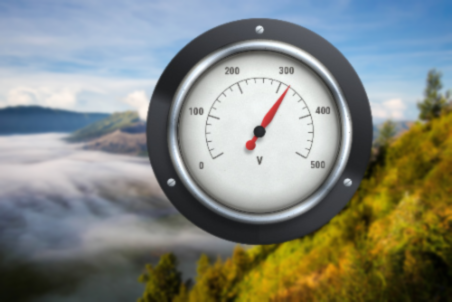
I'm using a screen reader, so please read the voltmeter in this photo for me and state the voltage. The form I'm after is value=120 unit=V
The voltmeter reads value=320 unit=V
